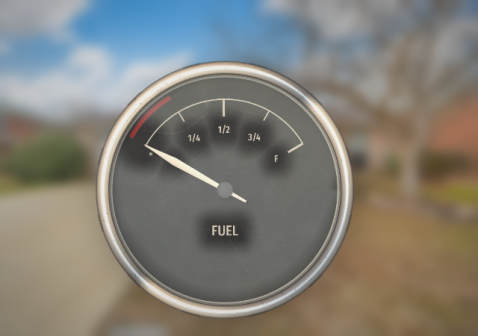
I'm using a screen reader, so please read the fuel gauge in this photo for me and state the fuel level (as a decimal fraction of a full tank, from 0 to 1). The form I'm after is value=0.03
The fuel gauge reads value=0
